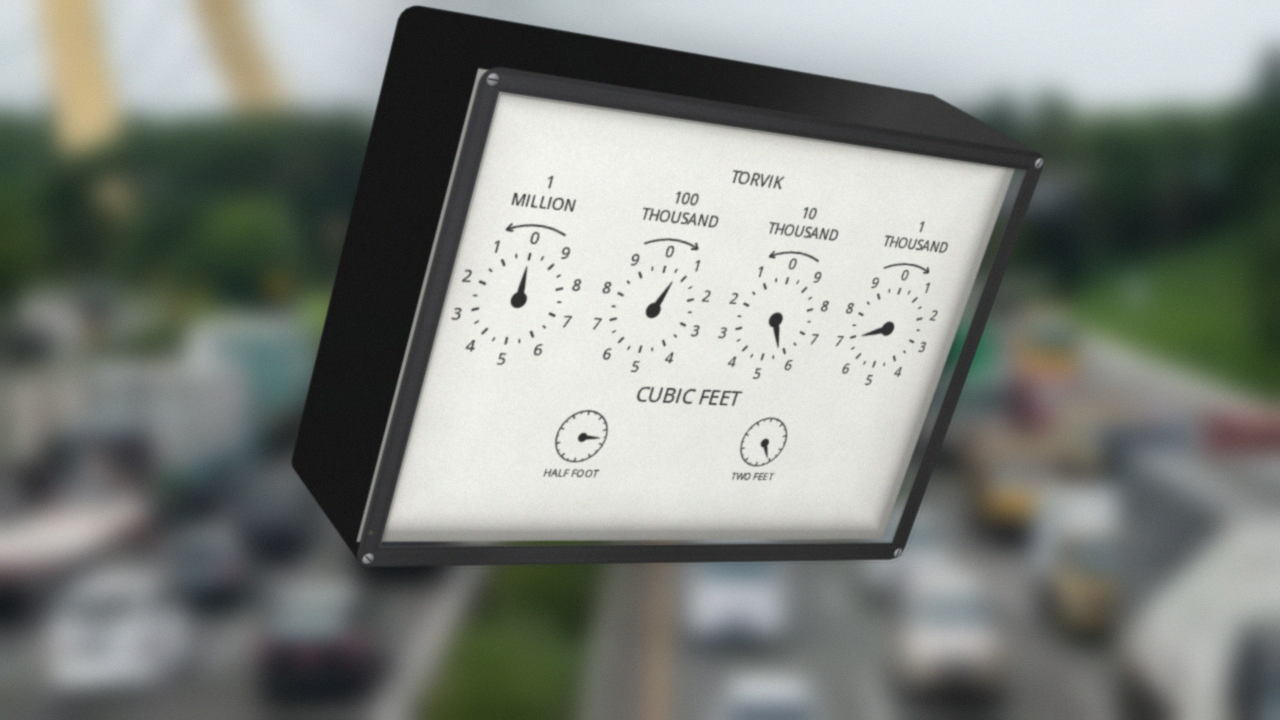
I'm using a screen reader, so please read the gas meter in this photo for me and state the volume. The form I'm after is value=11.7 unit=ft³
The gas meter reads value=5700 unit=ft³
